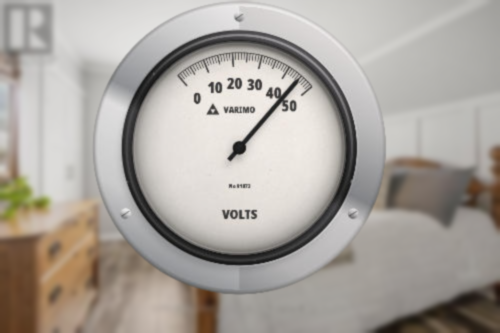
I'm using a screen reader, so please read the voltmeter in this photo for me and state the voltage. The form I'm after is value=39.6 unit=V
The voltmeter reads value=45 unit=V
